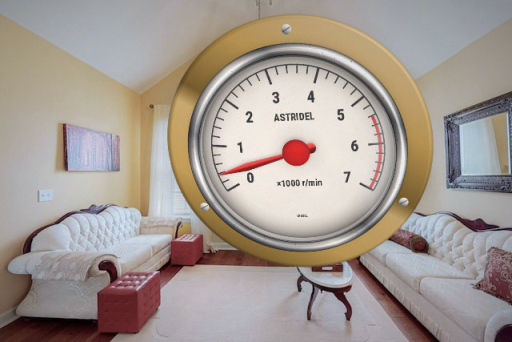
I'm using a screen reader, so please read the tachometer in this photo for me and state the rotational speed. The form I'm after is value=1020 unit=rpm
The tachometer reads value=400 unit=rpm
